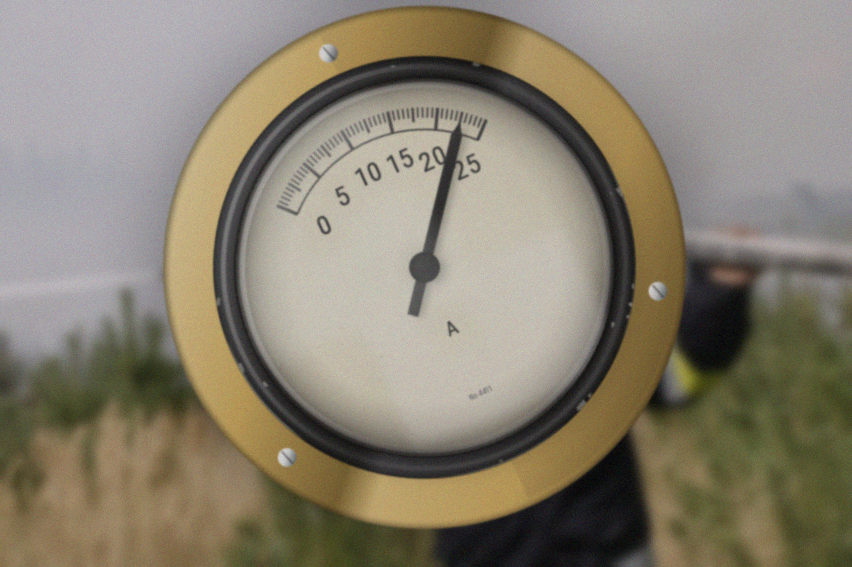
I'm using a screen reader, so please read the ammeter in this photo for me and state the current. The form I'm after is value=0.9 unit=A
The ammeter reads value=22.5 unit=A
